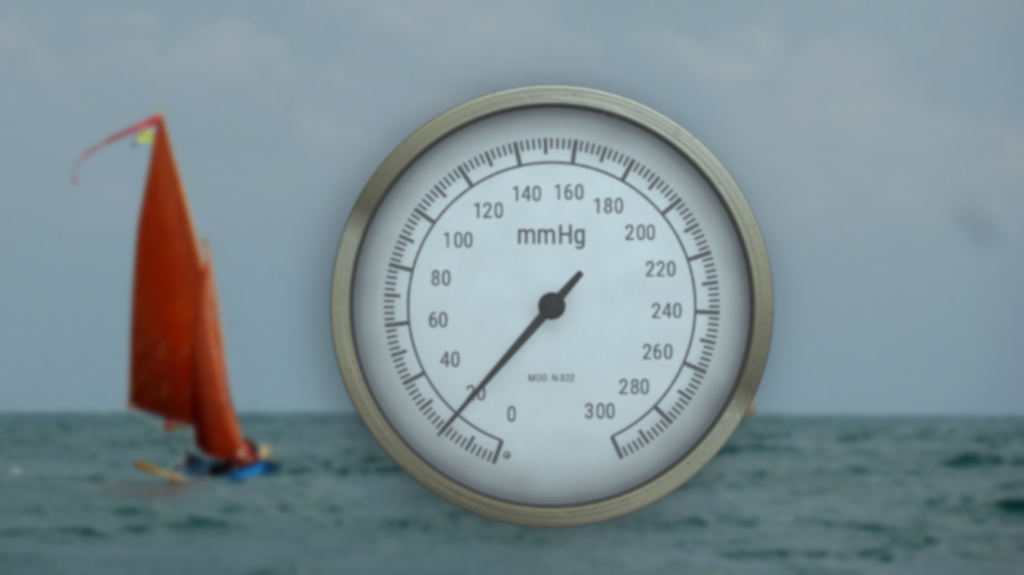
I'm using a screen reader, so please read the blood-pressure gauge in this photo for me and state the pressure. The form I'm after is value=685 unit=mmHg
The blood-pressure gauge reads value=20 unit=mmHg
